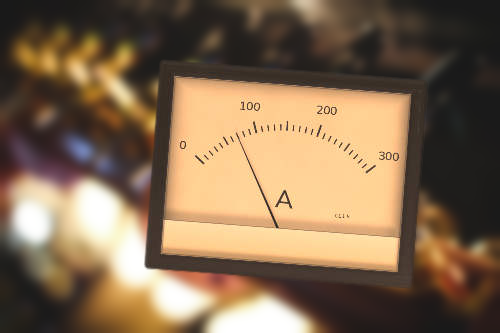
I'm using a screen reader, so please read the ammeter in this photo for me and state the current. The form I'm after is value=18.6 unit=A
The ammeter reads value=70 unit=A
